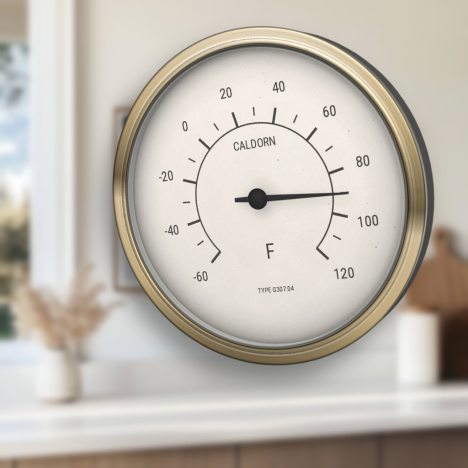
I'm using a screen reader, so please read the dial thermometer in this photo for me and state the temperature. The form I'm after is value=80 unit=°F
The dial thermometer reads value=90 unit=°F
